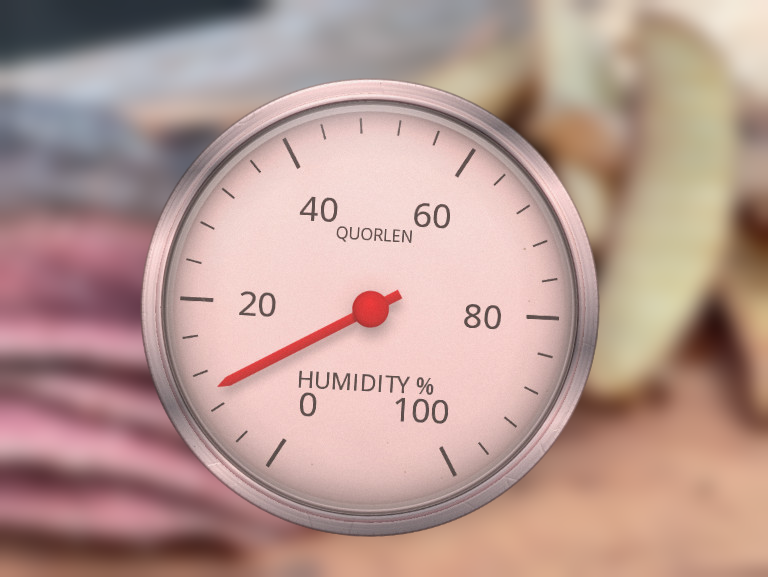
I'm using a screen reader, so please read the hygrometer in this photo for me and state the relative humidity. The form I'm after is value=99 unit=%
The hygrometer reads value=10 unit=%
